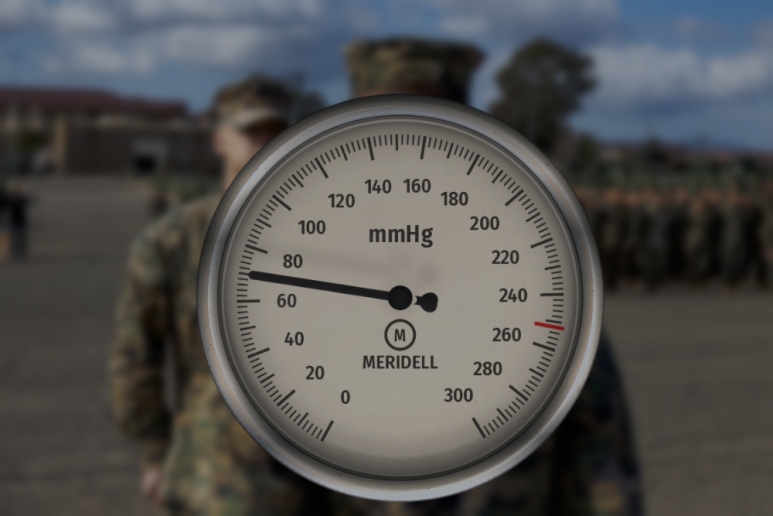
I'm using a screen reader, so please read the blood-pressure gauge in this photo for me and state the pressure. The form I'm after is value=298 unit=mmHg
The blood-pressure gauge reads value=70 unit=mmHg
